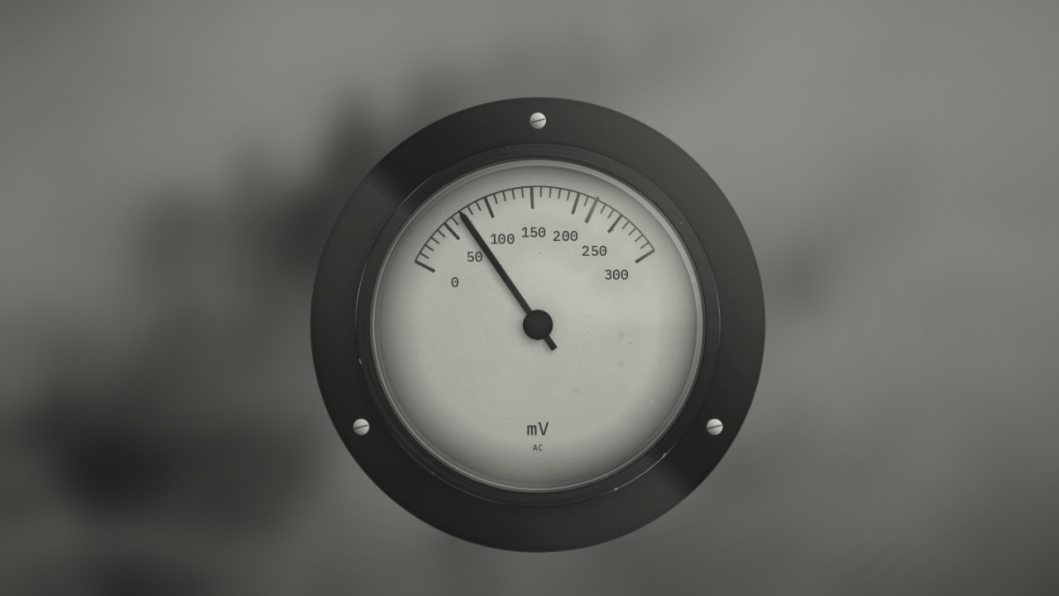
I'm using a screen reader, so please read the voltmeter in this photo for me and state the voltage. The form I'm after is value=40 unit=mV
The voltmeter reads value=70 unit=mV
